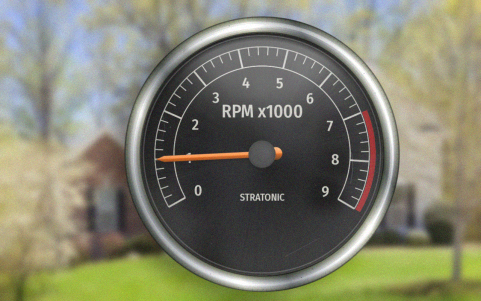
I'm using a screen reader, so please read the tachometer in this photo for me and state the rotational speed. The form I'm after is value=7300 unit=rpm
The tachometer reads value=1000 unit=rpm
